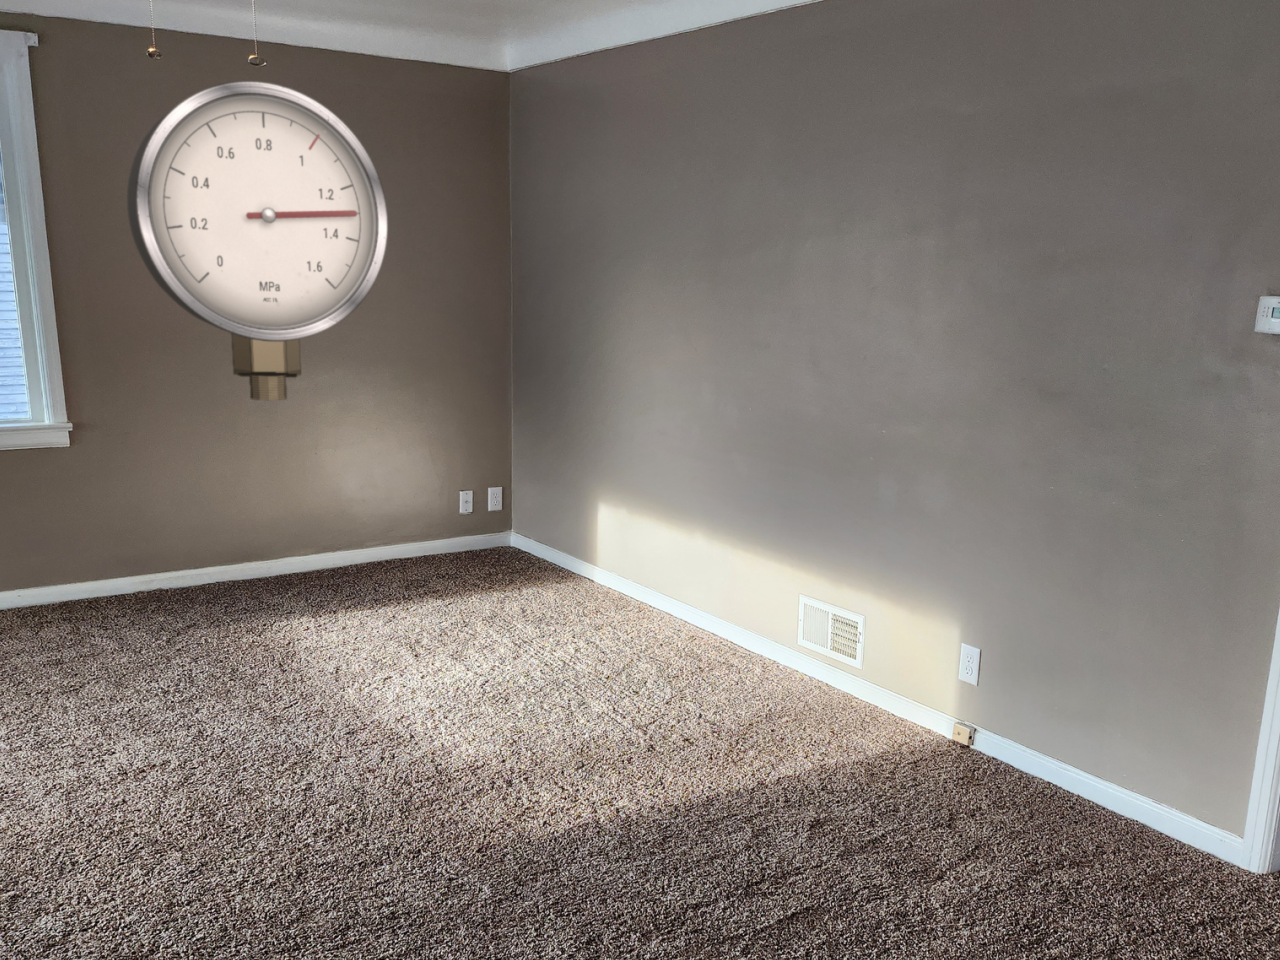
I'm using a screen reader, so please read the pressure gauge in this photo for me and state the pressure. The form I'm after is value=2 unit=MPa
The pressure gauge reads value=1.3 unit=MPa
